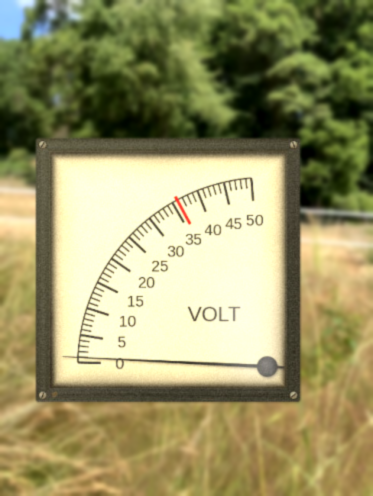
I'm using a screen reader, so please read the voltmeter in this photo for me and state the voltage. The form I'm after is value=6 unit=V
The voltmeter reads value=1 unit=V
